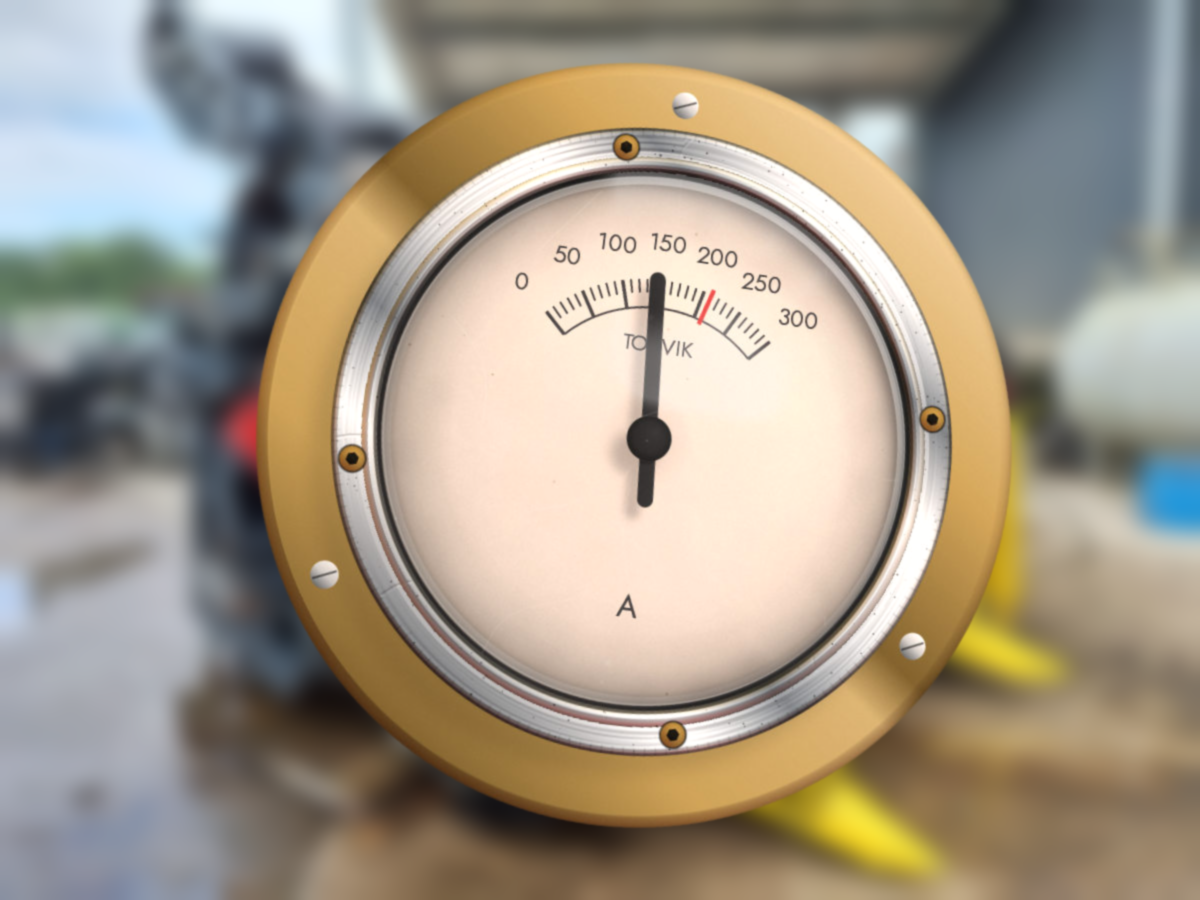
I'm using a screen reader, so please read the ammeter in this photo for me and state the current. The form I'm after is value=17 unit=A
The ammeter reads value=140 unit=A
